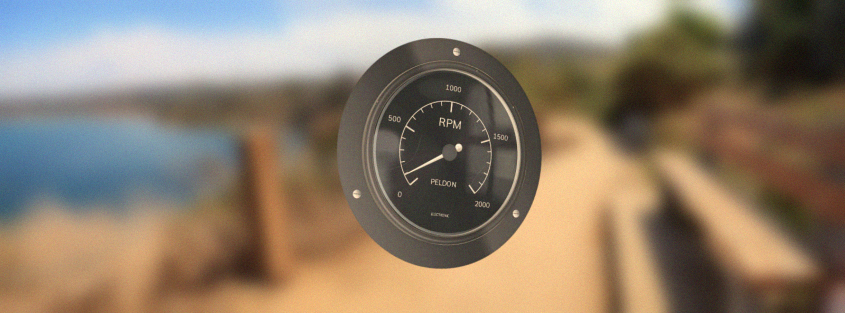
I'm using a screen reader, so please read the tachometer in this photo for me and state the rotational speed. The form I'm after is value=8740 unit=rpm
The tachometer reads value=100 unit=rpm
